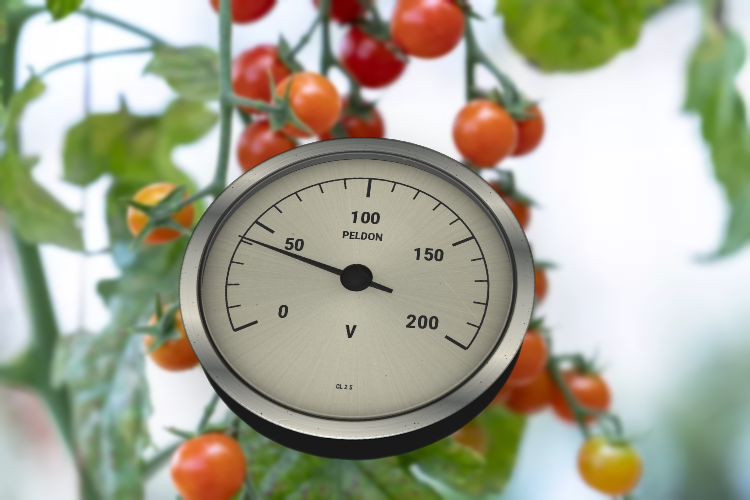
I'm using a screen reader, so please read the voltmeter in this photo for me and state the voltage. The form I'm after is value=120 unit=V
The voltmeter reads value=40 unit=V
